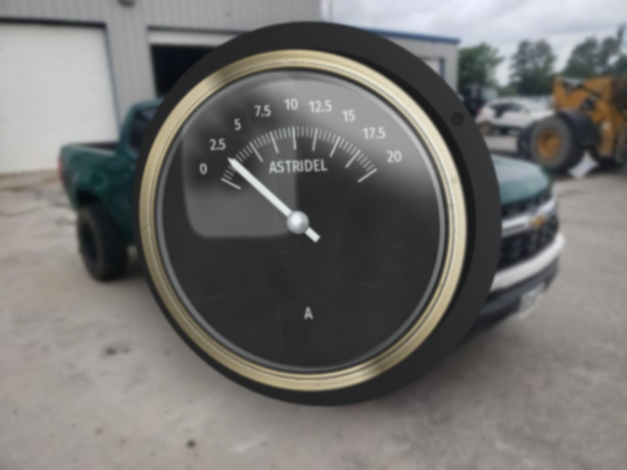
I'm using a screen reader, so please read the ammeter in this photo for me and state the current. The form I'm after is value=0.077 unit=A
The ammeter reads value=2.5 unit=A
